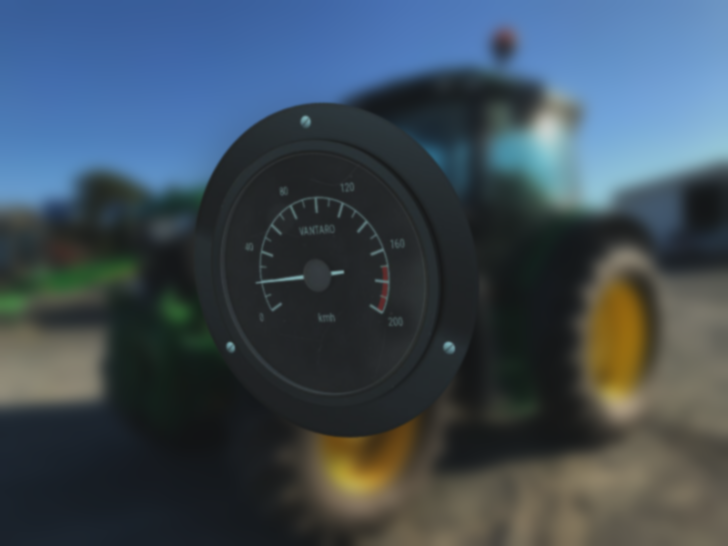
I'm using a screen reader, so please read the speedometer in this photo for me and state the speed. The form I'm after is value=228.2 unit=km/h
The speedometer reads value=20 unit=km/h
